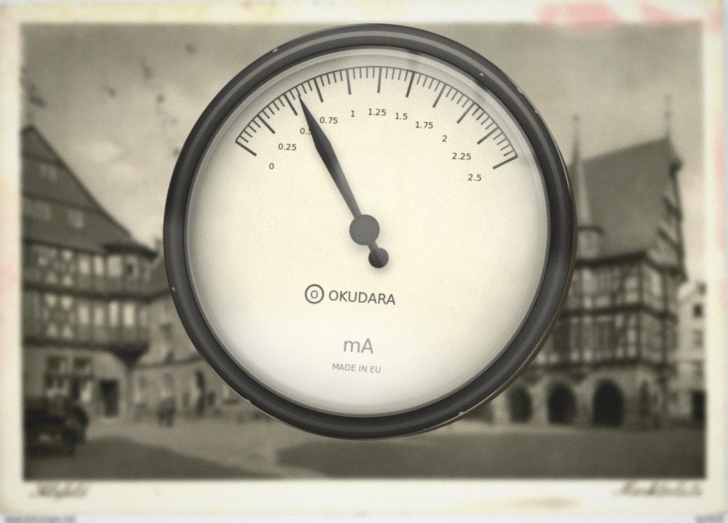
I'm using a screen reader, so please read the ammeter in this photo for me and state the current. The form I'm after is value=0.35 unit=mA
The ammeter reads value=0.6 unit=mA
